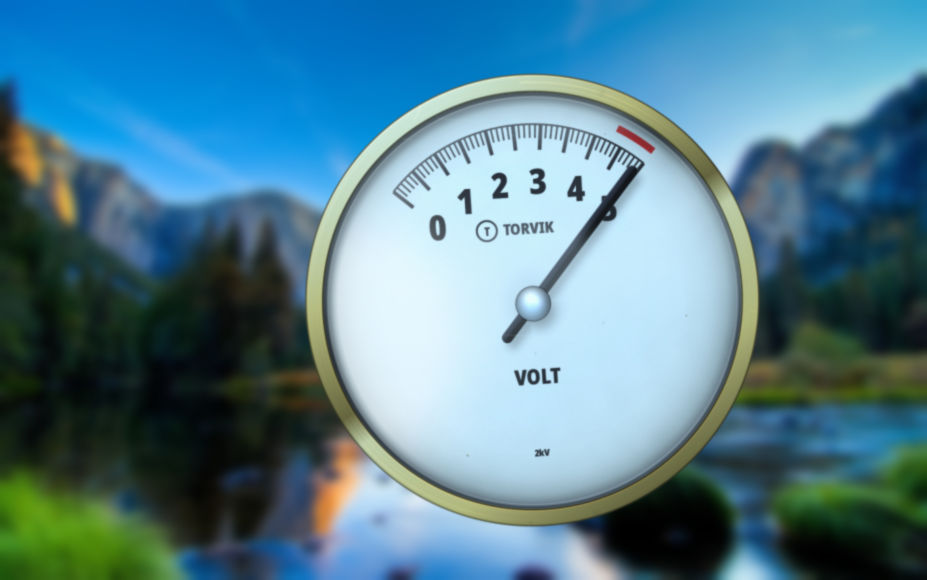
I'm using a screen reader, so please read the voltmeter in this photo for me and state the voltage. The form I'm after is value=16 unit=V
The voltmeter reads value=4.9 unit=V
